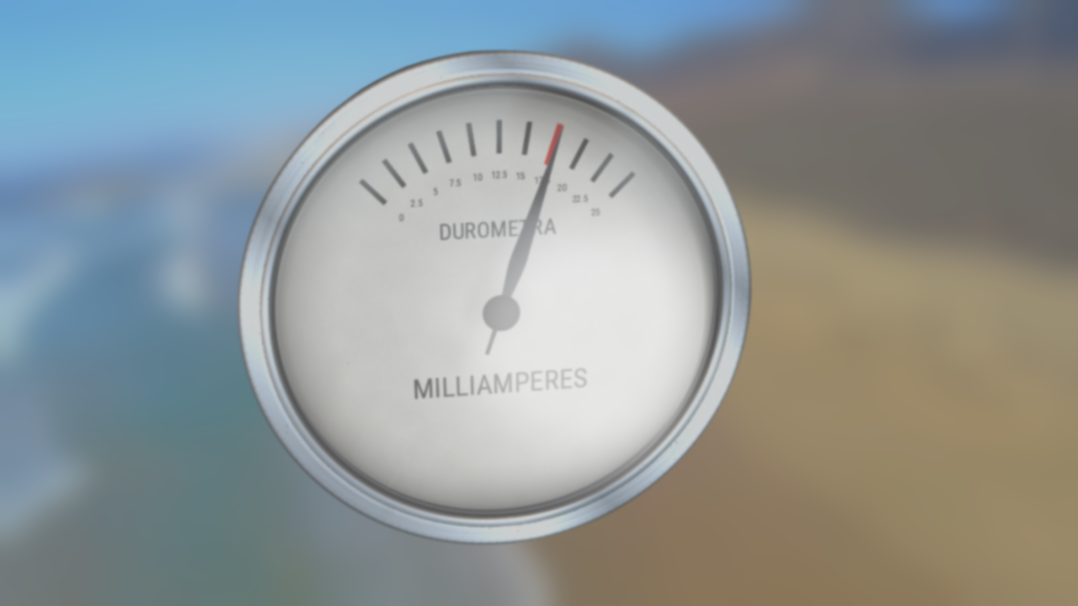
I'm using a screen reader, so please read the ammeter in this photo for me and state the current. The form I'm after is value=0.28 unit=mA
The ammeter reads value=17.5 unit=mA
